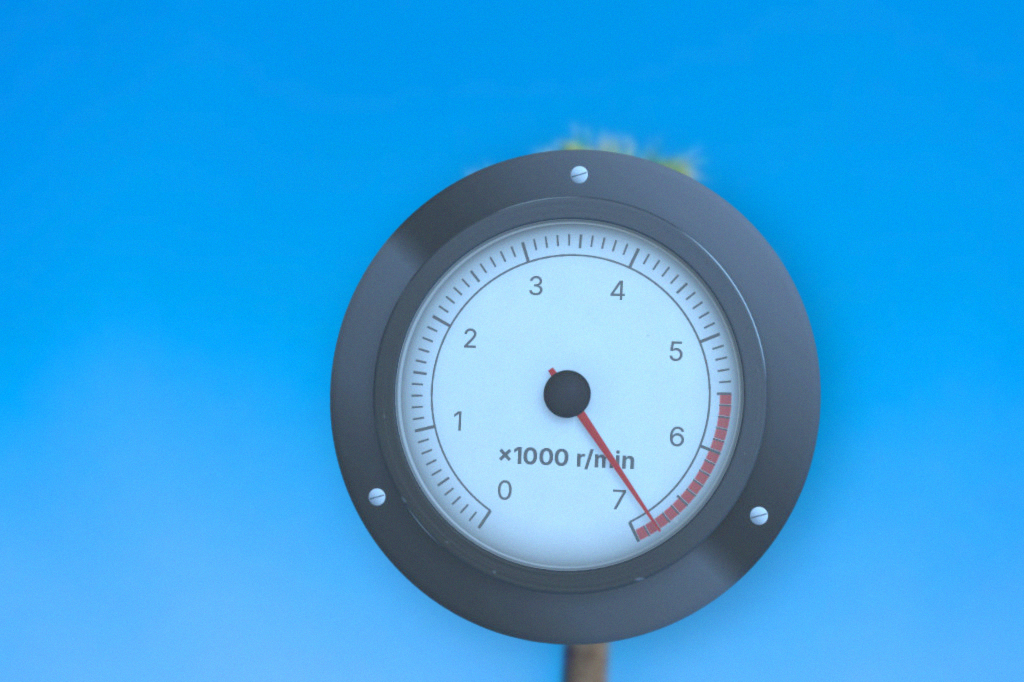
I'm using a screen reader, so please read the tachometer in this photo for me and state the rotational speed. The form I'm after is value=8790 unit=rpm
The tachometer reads value=6800 unit=rpm
